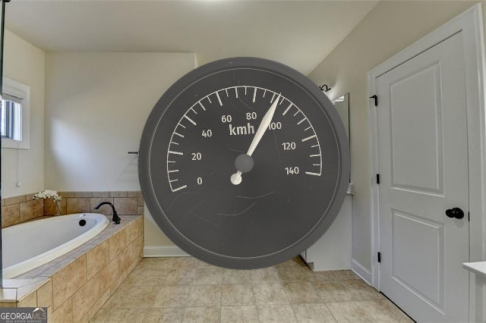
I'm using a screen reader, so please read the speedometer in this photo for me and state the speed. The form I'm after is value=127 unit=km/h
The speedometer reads value=92.5 unit=km/h
